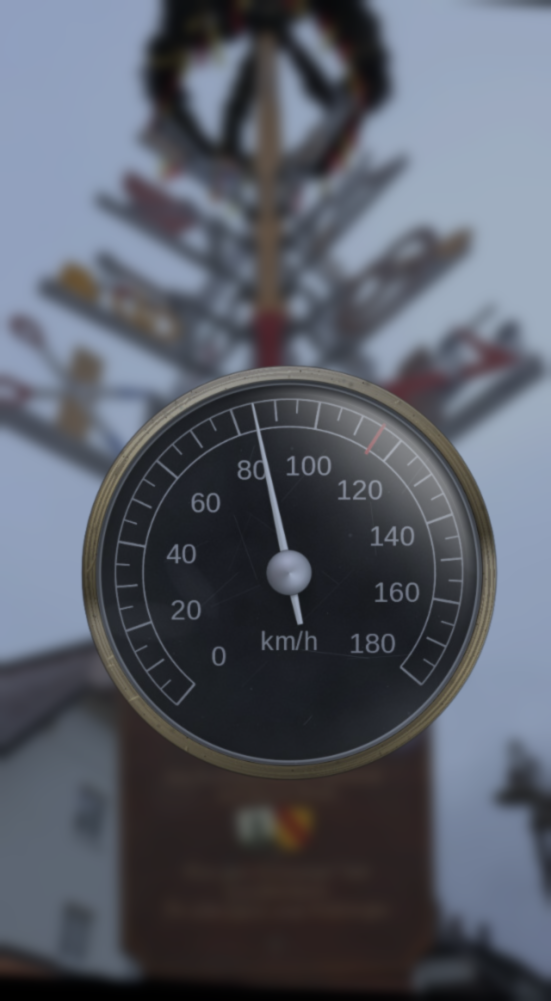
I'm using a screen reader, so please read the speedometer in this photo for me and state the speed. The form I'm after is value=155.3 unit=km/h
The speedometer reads value=85 unit=km/h
